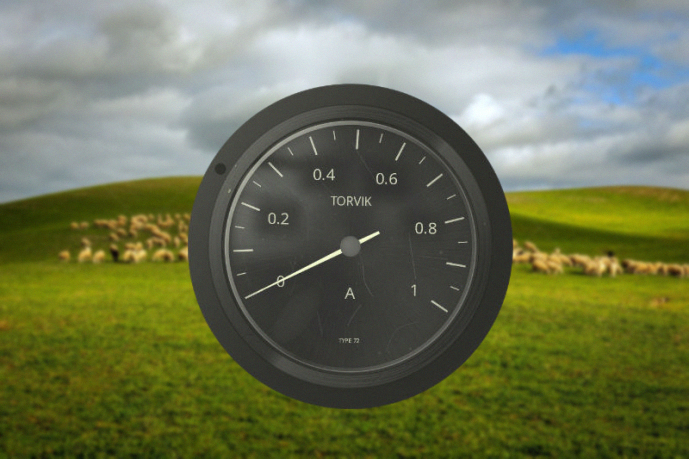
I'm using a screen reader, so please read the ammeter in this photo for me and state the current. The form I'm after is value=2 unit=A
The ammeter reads value=0 unit=A
